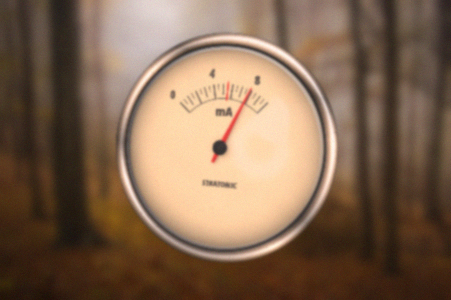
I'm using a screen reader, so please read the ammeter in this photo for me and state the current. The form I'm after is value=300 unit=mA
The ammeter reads value=8 unit=mA
